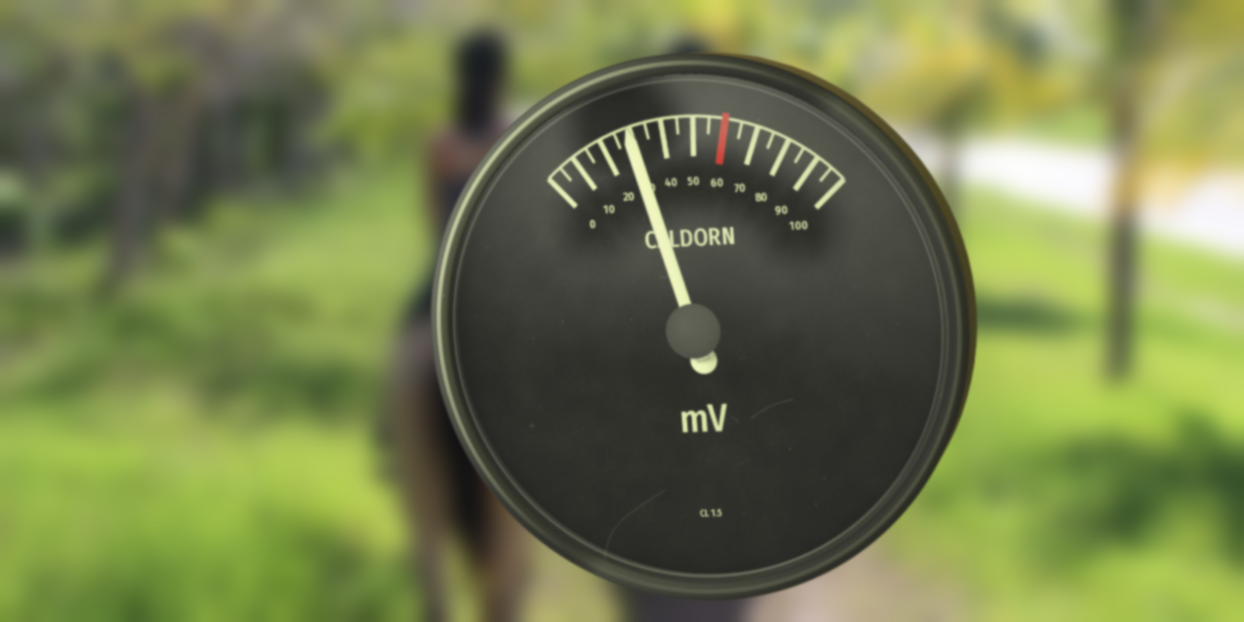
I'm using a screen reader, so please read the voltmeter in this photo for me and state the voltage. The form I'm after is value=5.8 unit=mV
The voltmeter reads value=30 unit=mV
